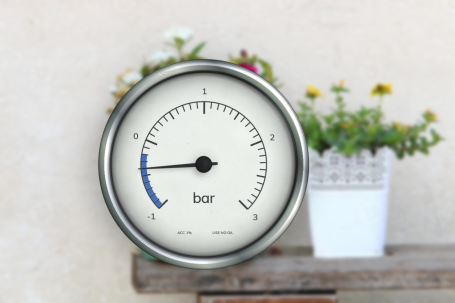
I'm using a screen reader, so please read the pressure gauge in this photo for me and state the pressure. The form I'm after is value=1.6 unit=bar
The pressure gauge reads value=-0.4 unit=bar
